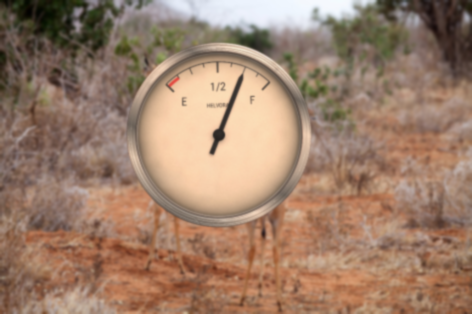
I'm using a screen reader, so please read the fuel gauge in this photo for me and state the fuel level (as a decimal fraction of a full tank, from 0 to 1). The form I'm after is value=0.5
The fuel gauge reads value=0.75
